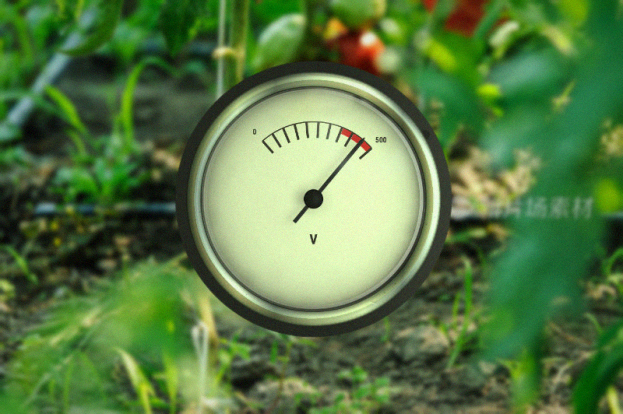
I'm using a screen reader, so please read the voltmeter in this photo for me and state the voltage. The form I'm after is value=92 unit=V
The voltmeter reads value=450 unit=V
